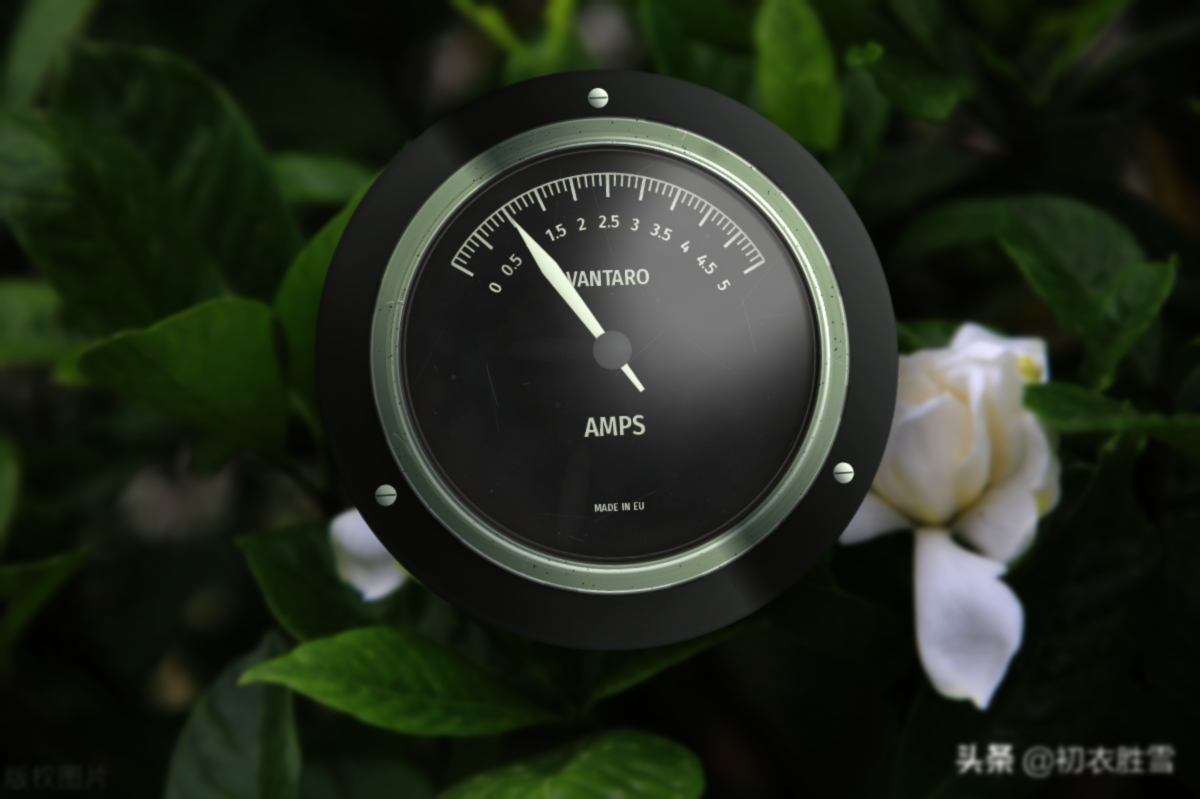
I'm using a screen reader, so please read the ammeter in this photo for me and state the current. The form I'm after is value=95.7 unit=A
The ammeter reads value=1 unit=A
